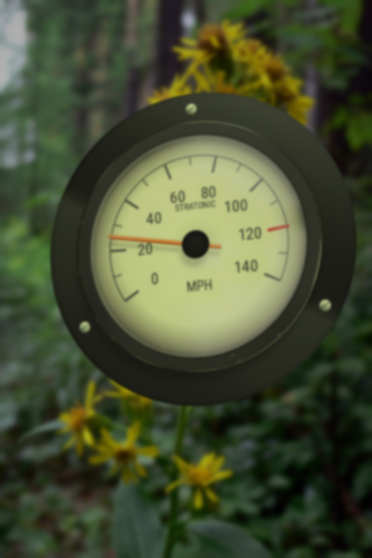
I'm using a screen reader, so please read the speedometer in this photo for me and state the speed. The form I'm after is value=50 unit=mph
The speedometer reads value=25 unit=mph
